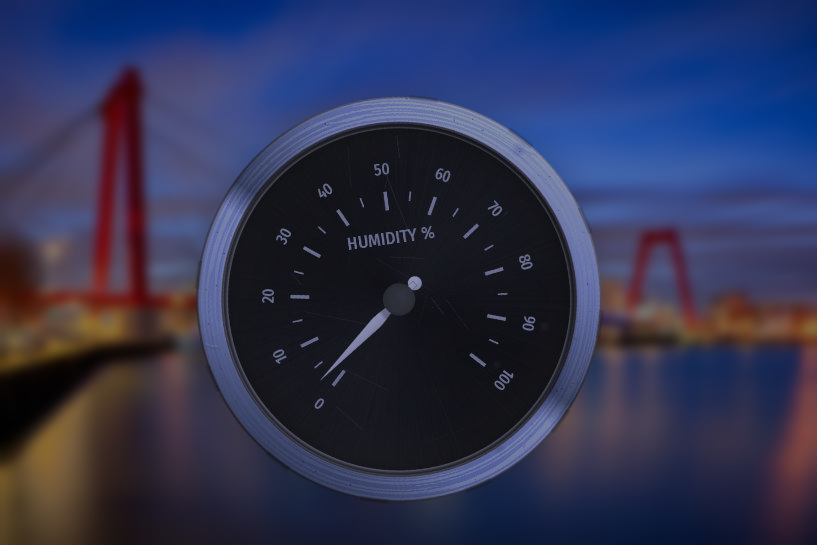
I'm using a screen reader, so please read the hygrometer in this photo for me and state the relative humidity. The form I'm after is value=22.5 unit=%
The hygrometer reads value=2.5 unit=%
